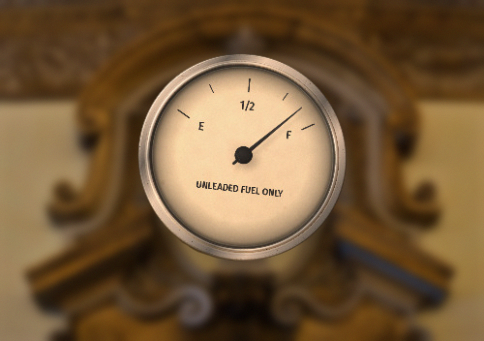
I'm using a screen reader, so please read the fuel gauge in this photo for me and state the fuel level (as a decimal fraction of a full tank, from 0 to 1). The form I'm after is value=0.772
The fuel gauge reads value=0.875
